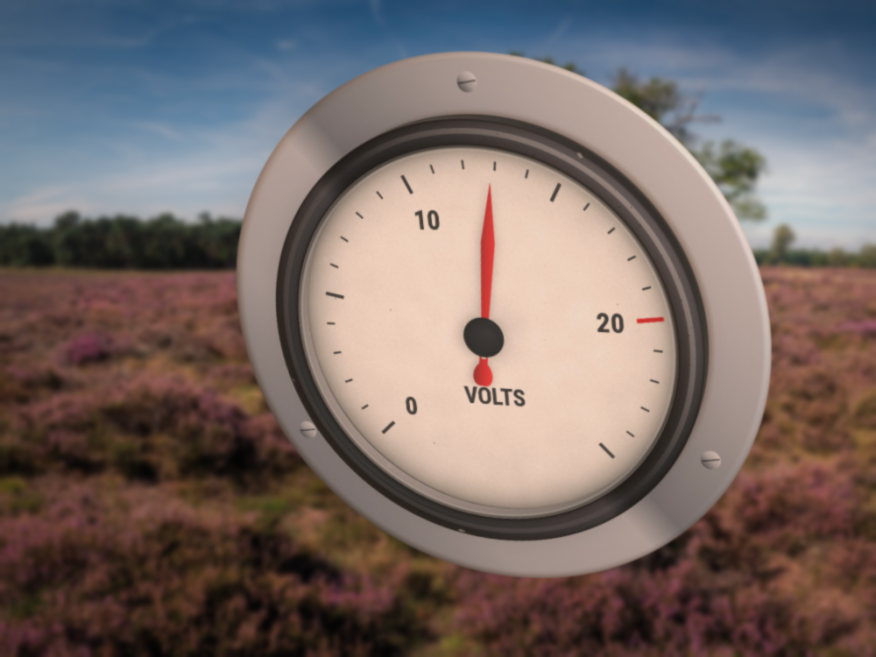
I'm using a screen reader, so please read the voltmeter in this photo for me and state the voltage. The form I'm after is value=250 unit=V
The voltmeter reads value=13 unit=V
